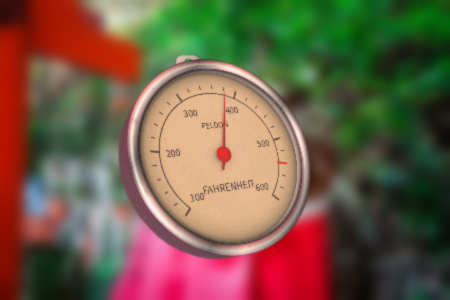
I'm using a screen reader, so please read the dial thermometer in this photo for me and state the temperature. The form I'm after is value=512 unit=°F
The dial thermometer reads value=380 unit=°F
